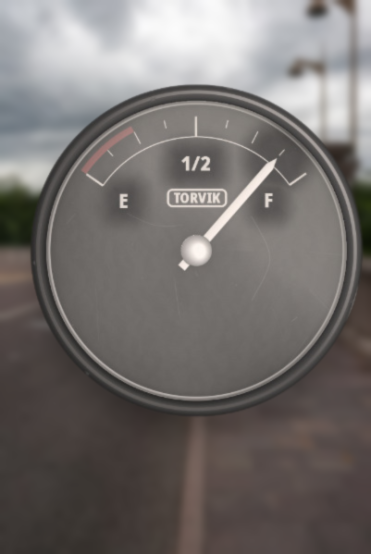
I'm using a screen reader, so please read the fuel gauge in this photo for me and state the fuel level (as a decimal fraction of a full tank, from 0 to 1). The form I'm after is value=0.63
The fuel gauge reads value=0.875
